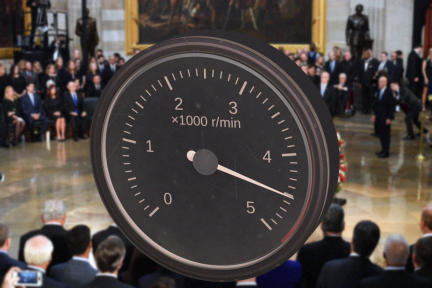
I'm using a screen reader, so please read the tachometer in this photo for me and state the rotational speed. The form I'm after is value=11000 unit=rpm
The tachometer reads value=4500 unit=rpm
